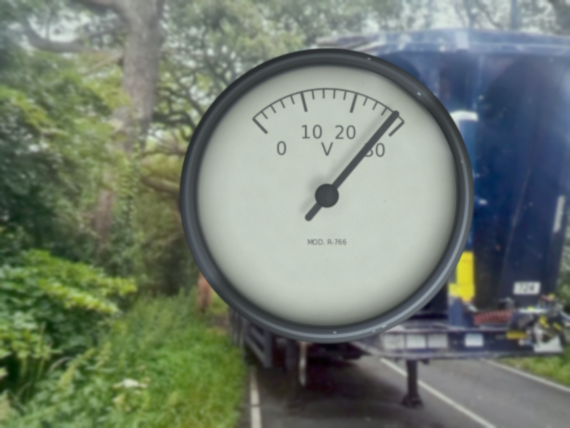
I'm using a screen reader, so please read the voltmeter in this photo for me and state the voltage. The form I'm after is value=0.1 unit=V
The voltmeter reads value=28 unit=V
